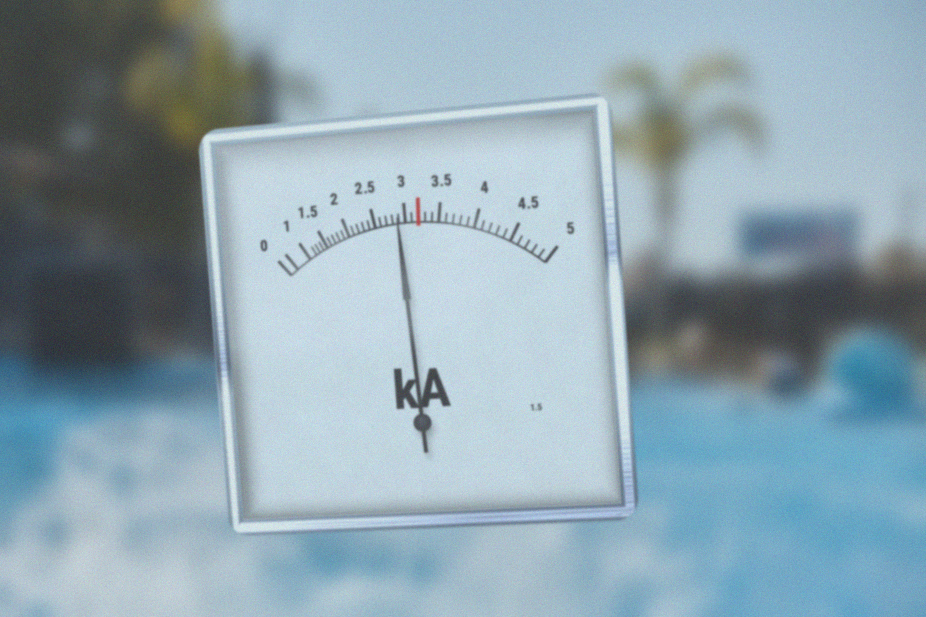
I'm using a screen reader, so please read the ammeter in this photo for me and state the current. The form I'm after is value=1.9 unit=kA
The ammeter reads value=2.9 unit=kA
